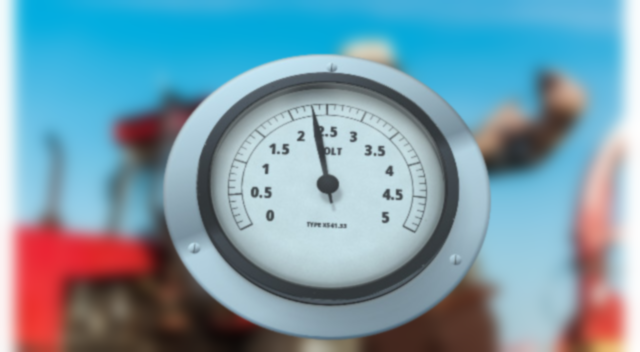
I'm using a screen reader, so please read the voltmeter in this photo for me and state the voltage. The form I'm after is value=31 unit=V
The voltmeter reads value=2.3 unit=V
